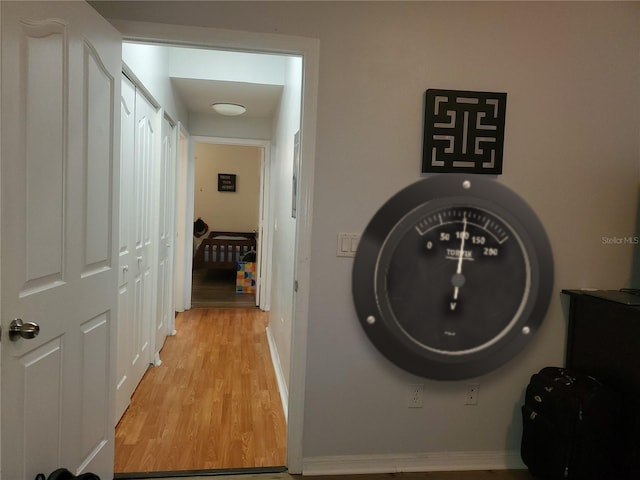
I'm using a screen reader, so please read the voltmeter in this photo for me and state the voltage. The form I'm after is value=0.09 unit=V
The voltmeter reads value=100 unit=V
